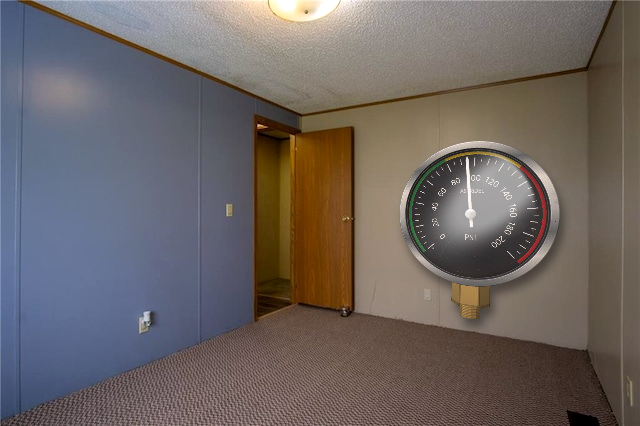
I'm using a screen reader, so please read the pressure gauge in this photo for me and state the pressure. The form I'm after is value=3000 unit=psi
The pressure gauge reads value=95 unit=psi
